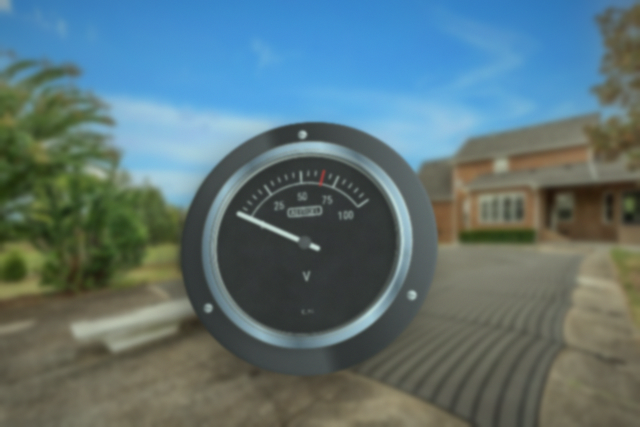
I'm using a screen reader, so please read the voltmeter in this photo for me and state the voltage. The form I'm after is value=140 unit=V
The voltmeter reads value=0 unit=V
